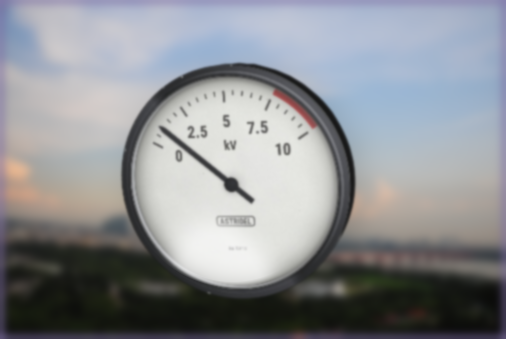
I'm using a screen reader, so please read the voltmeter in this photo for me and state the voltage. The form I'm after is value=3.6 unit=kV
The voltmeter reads value=1 unit=kV
